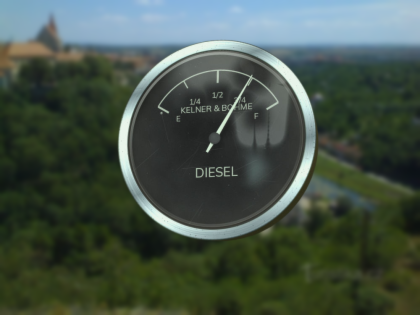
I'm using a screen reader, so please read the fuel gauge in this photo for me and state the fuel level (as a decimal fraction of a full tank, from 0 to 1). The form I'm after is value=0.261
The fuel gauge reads value=0.75
